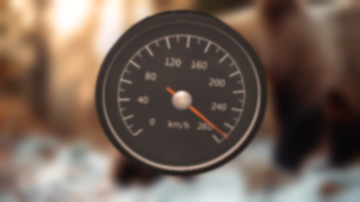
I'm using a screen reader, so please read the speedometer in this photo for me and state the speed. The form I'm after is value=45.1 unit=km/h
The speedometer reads value=270 unit=km/h
